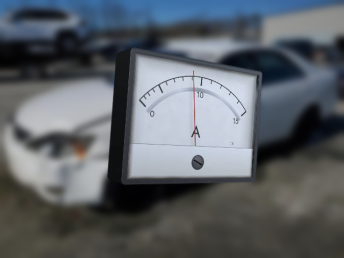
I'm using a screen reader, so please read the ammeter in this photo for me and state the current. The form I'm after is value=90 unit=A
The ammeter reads value=9 unit=A
